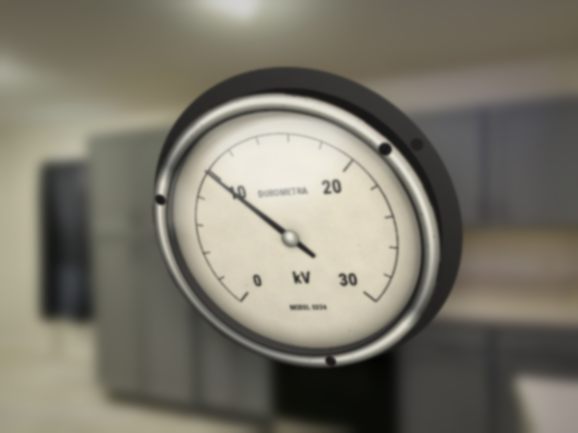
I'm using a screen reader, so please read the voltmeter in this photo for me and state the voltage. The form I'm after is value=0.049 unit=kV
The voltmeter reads value=10 unit=kV
